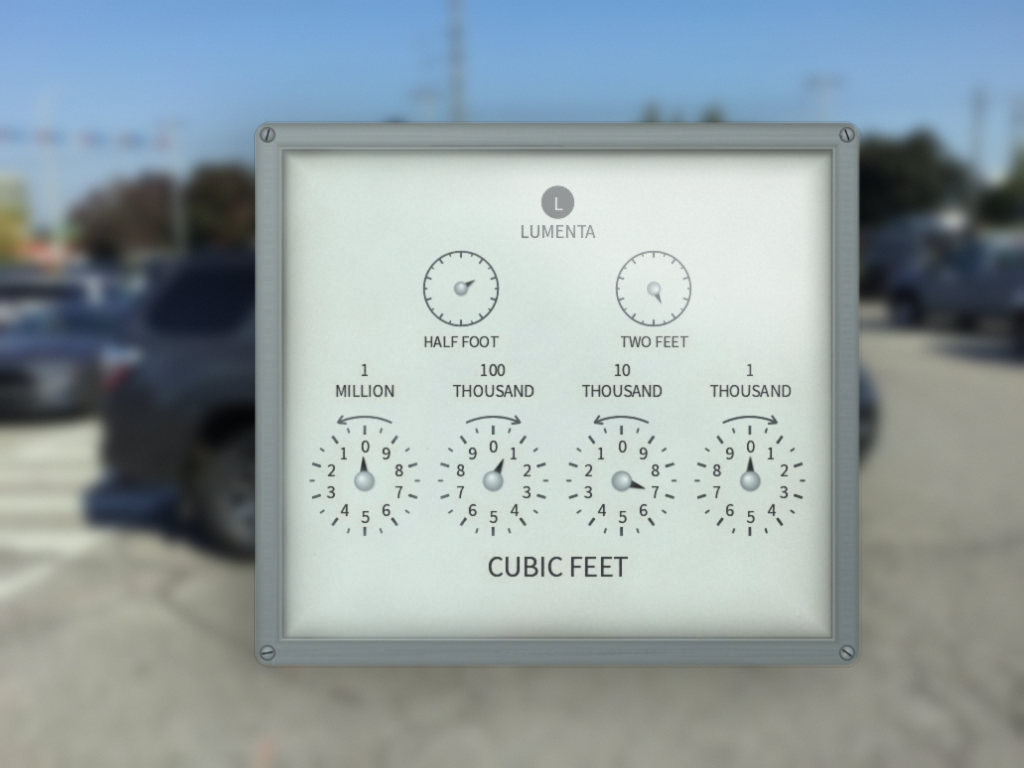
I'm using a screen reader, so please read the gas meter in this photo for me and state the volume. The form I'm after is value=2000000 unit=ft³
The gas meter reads value=7000 unit=ft³
